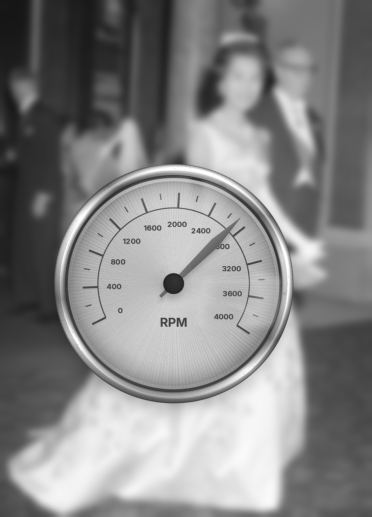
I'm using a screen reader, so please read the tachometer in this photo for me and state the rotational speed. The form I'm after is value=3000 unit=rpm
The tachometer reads value=2700 unit=rpm
